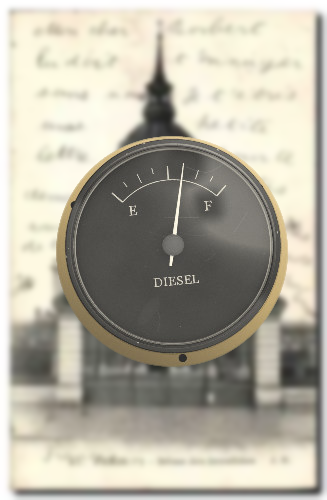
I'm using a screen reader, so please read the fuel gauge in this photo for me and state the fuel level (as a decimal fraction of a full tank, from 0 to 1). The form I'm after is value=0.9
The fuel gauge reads value=0.625
